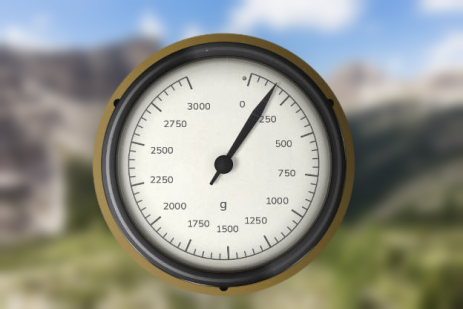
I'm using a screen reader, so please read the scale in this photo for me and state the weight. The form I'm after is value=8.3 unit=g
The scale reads value=150 unit=g
